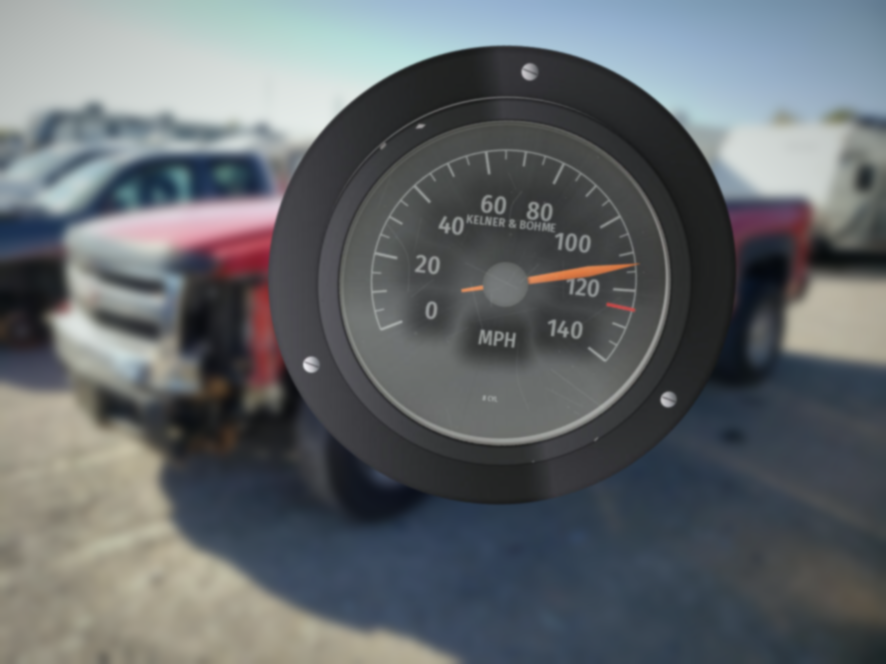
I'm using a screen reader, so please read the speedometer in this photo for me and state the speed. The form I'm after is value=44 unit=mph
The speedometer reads value=112.5 unit=mph
